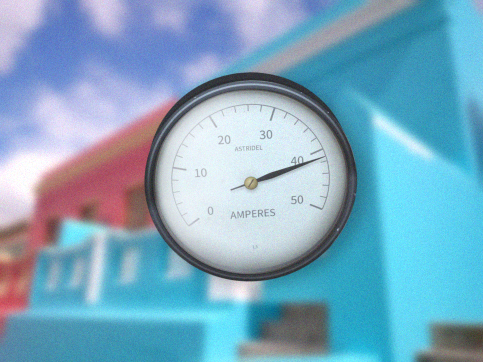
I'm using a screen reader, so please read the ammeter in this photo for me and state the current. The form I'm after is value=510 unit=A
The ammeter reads value=41 unit=A
